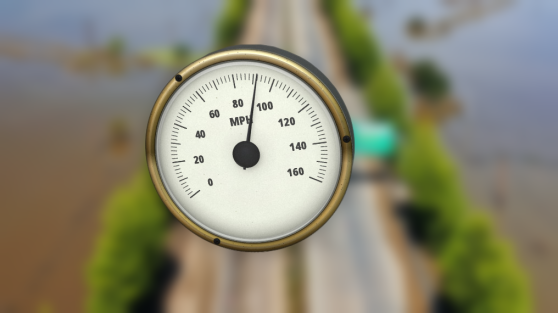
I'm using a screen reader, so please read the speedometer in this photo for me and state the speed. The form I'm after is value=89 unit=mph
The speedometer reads value=92 unit=mph
